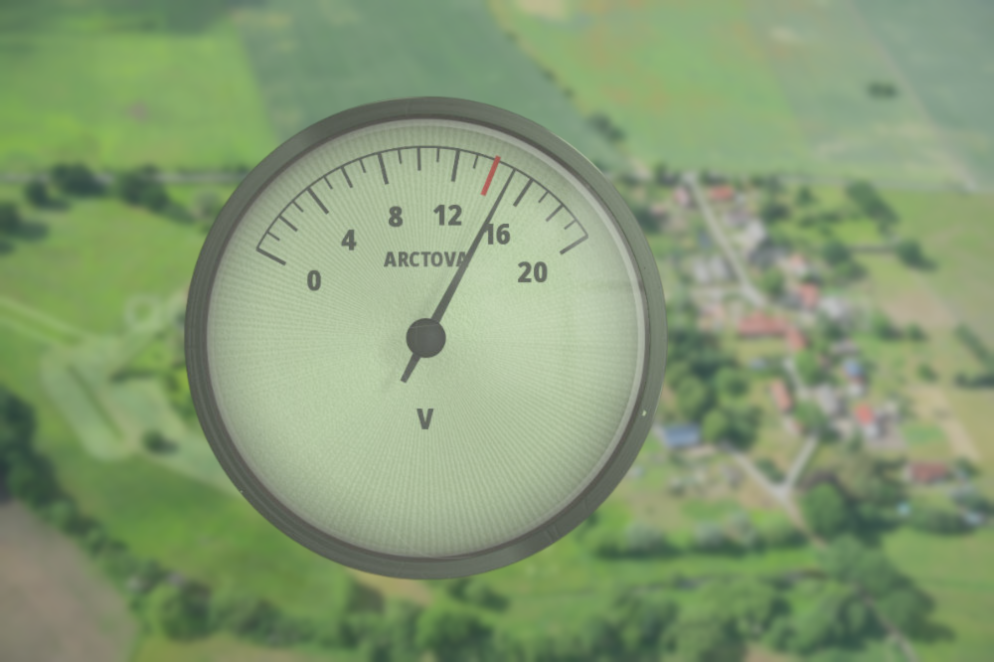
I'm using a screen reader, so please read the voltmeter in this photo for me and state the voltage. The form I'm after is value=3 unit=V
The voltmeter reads value=15 unit=V
